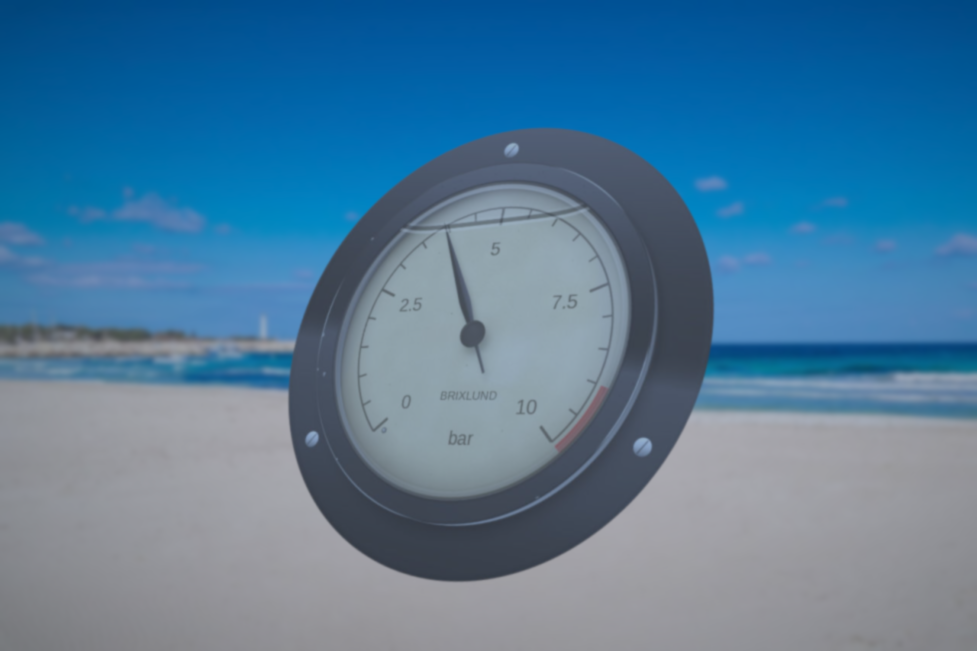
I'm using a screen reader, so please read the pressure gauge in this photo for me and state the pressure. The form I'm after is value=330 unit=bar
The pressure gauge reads value=4 unit=bar
